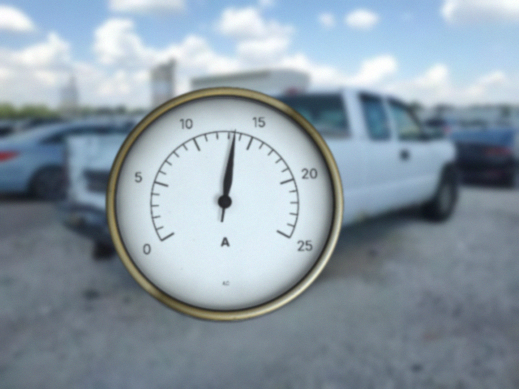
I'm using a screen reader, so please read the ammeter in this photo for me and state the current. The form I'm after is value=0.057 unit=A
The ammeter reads value=13.5 unit=A
